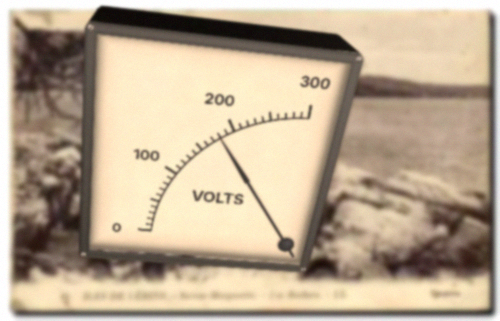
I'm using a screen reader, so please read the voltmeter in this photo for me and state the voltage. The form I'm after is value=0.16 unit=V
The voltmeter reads value=180 unit=V
